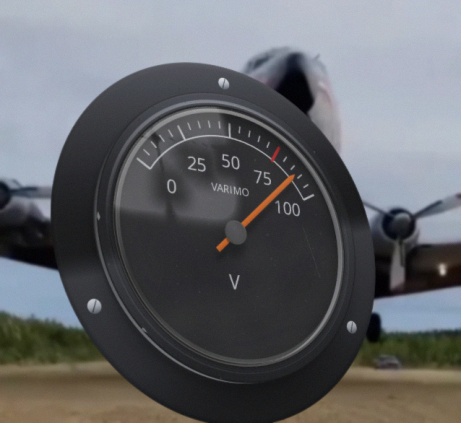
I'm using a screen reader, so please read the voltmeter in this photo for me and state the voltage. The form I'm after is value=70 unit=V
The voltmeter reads value=87.5 unit=V
